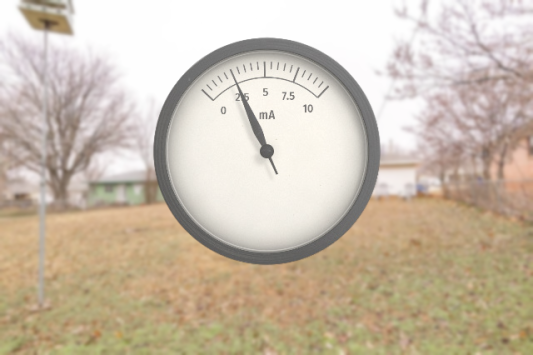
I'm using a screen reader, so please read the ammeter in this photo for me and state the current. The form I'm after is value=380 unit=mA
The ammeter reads value=2.5 unit=mA
